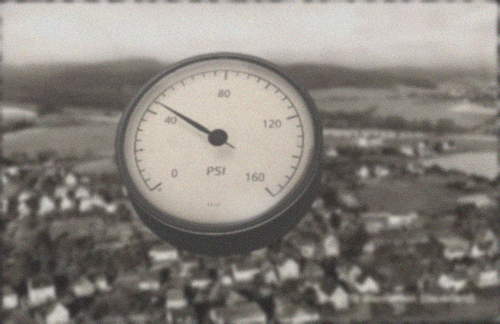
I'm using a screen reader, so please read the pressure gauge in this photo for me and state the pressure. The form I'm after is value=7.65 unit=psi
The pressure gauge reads value=45 unit=psi
